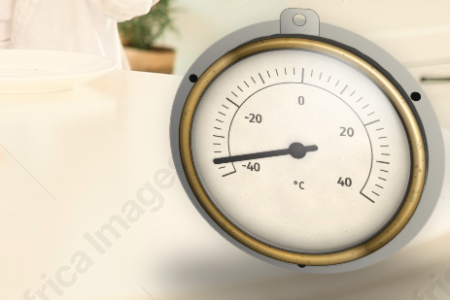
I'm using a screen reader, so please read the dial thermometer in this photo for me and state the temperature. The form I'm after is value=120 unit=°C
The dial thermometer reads value=-36 unit=°C
